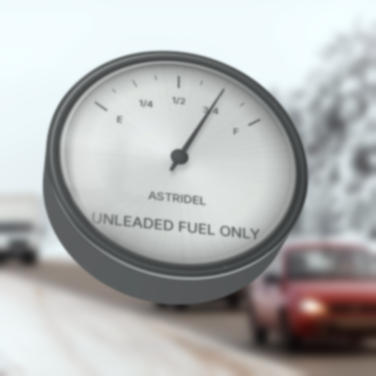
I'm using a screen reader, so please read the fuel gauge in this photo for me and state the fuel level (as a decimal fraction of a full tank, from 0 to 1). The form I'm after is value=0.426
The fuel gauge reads value=0.75
